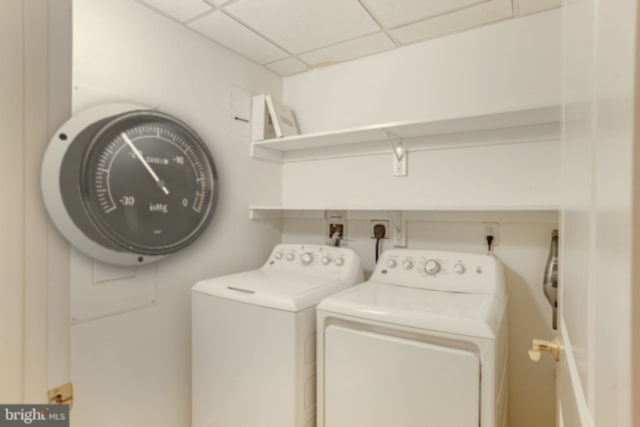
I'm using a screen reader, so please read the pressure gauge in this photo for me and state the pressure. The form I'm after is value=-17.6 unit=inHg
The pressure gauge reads value=-20 unit=inHg
